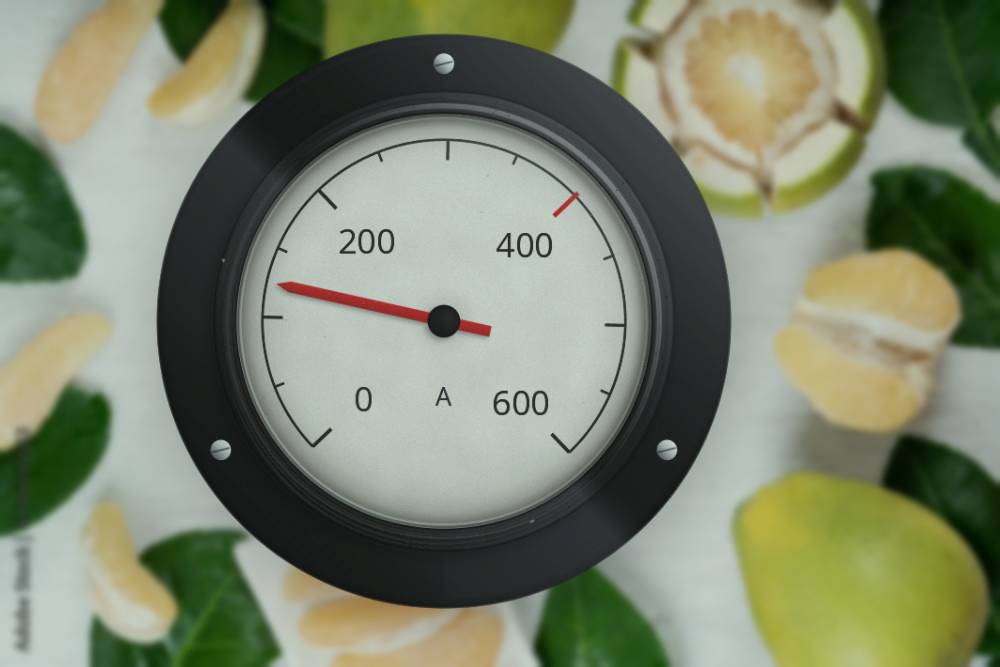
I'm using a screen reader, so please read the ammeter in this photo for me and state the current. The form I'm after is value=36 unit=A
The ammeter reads value=125 unit=A
